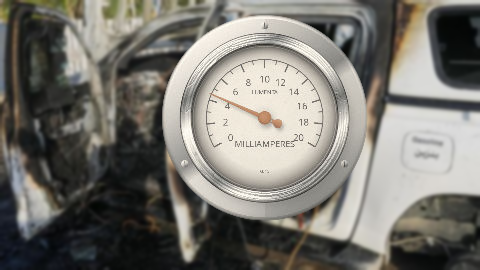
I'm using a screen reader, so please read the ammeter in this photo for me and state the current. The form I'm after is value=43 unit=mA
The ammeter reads value=4.5 unit=mA
